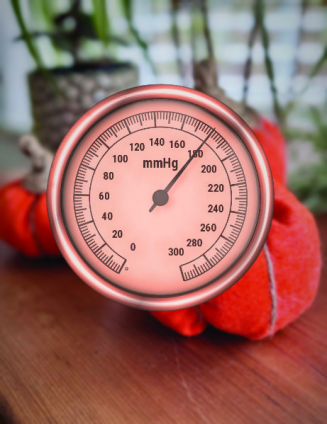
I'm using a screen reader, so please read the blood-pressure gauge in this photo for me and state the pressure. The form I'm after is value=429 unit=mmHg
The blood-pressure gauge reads value=180 unit=mmHg
